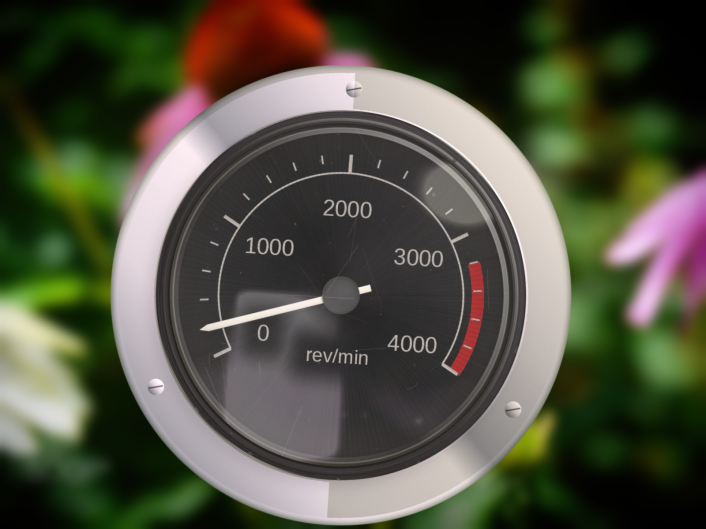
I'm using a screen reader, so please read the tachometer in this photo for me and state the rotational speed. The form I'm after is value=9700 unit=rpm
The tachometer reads value=200 unit=rpm
